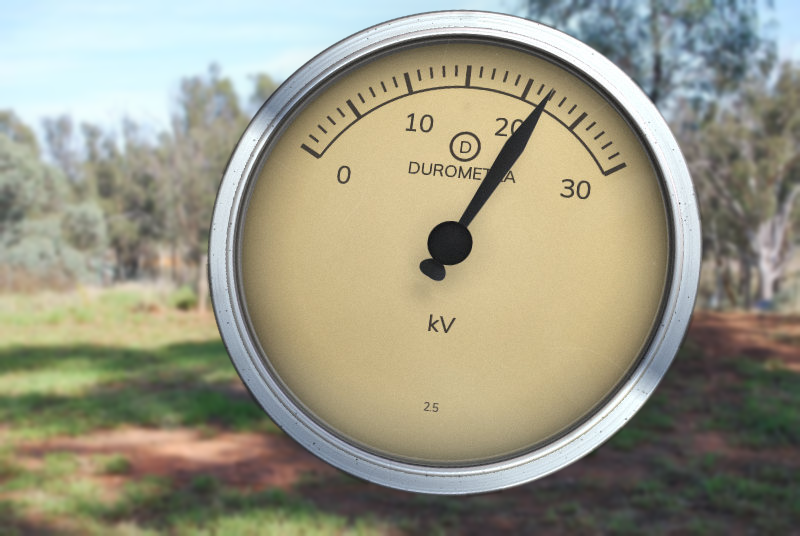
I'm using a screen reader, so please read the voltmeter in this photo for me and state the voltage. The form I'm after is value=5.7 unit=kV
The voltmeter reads value=22 unit=kV
